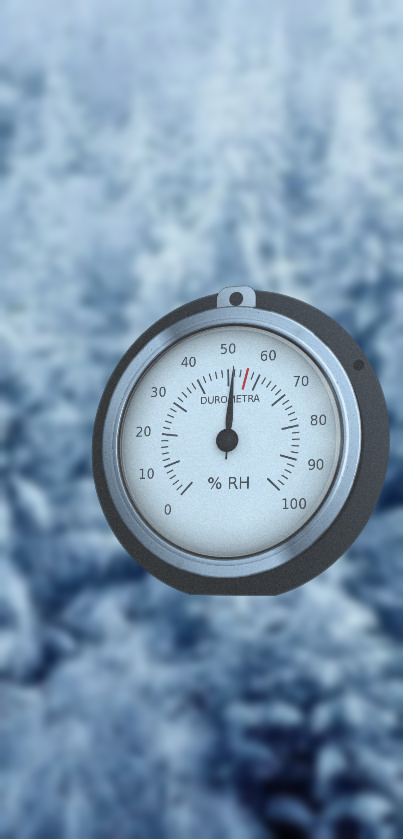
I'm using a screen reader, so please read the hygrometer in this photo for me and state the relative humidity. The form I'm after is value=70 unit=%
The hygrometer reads value=52 unit=%
